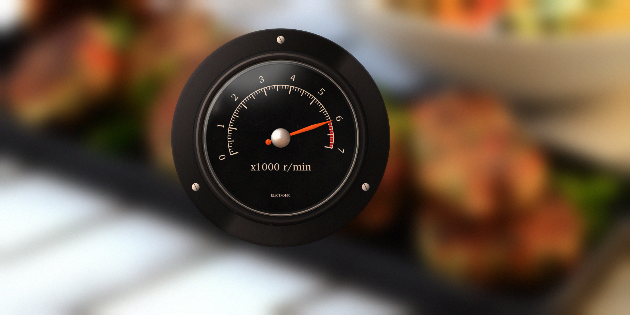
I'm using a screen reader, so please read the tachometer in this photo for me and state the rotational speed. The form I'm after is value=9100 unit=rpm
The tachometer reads value=6000 unit=rpm
